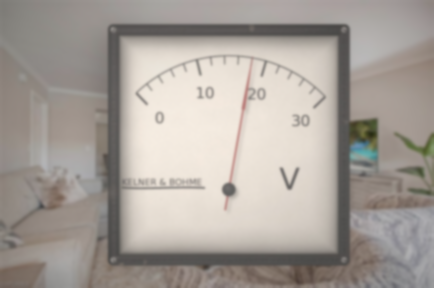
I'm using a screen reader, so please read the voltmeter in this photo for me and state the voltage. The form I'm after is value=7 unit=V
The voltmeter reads value=18 unit=V
